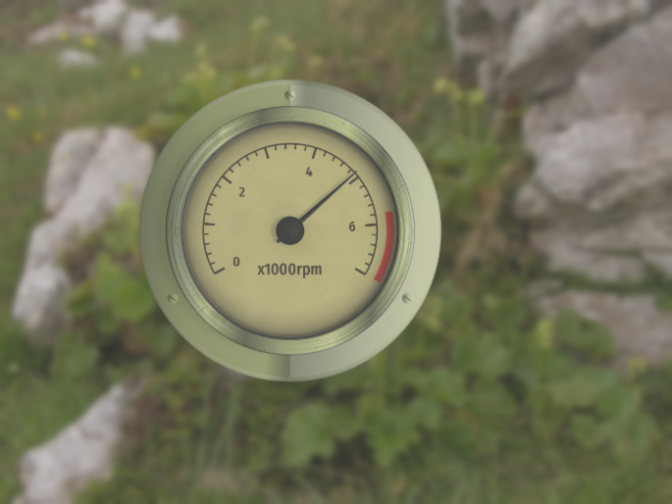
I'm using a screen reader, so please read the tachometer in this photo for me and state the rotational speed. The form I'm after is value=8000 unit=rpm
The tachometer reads value=4900 unit=rpm
